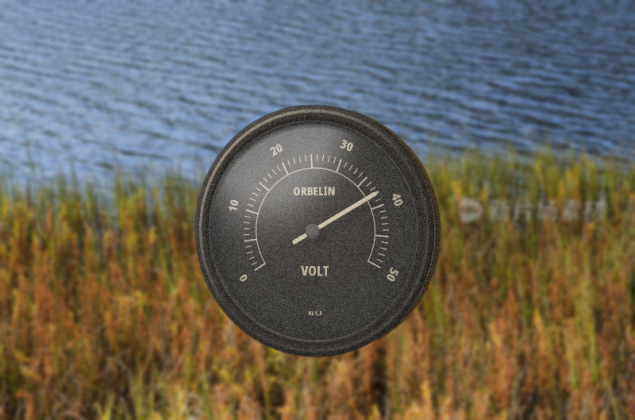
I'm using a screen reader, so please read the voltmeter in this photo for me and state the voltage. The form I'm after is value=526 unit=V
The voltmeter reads value=38 unit=V
